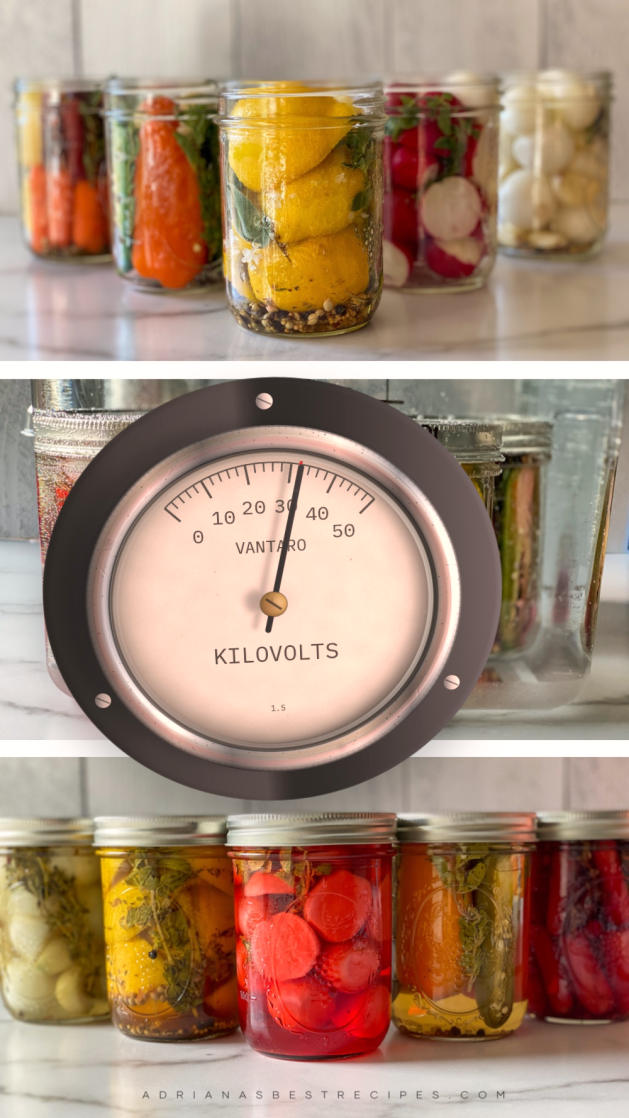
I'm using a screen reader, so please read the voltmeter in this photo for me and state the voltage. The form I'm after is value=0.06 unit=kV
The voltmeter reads value=32 unit=kV
